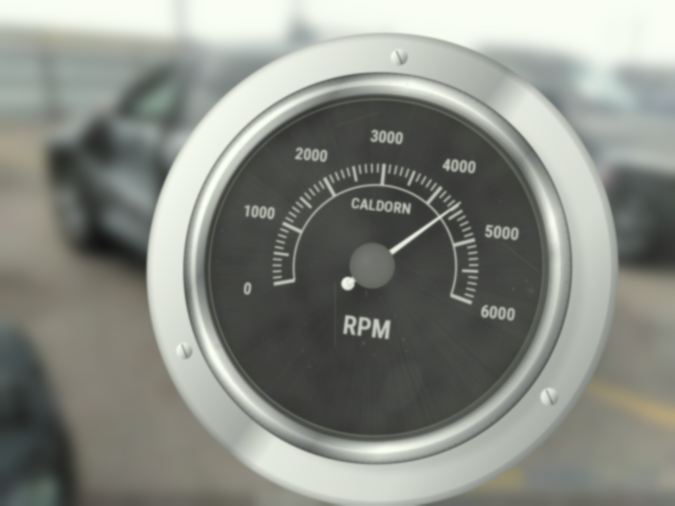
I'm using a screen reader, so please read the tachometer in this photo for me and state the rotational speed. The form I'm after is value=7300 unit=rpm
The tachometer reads value=4400 unit=rpm
